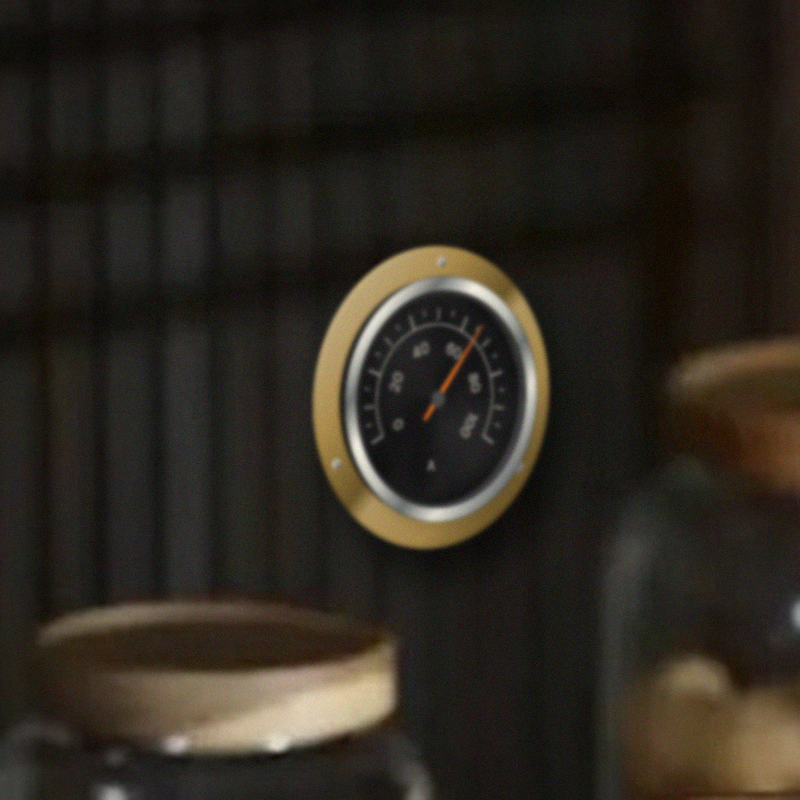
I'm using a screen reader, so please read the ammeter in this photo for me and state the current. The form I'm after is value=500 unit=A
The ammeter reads value=65 unit=A
